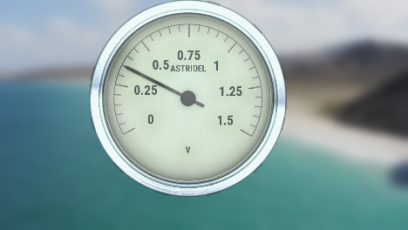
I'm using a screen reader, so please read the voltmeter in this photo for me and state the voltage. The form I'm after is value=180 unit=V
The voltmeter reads value=0.35 unit=V
